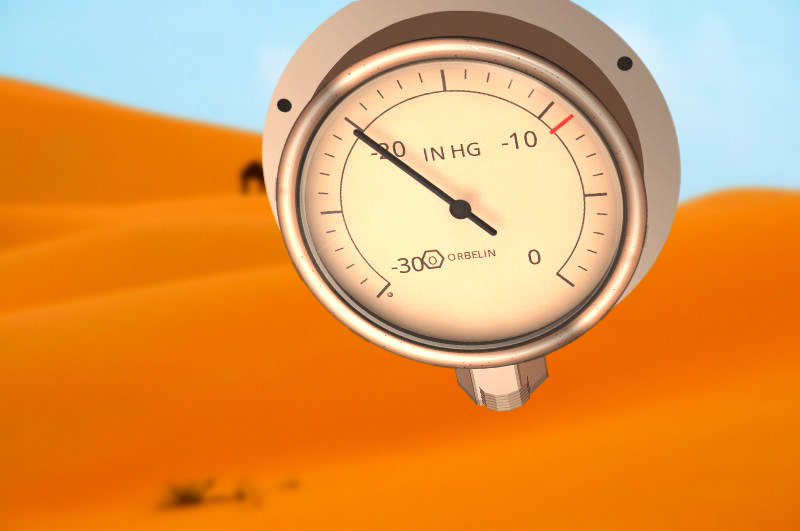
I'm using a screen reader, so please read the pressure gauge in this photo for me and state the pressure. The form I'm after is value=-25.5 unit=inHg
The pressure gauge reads value=-20 unit=inHg
